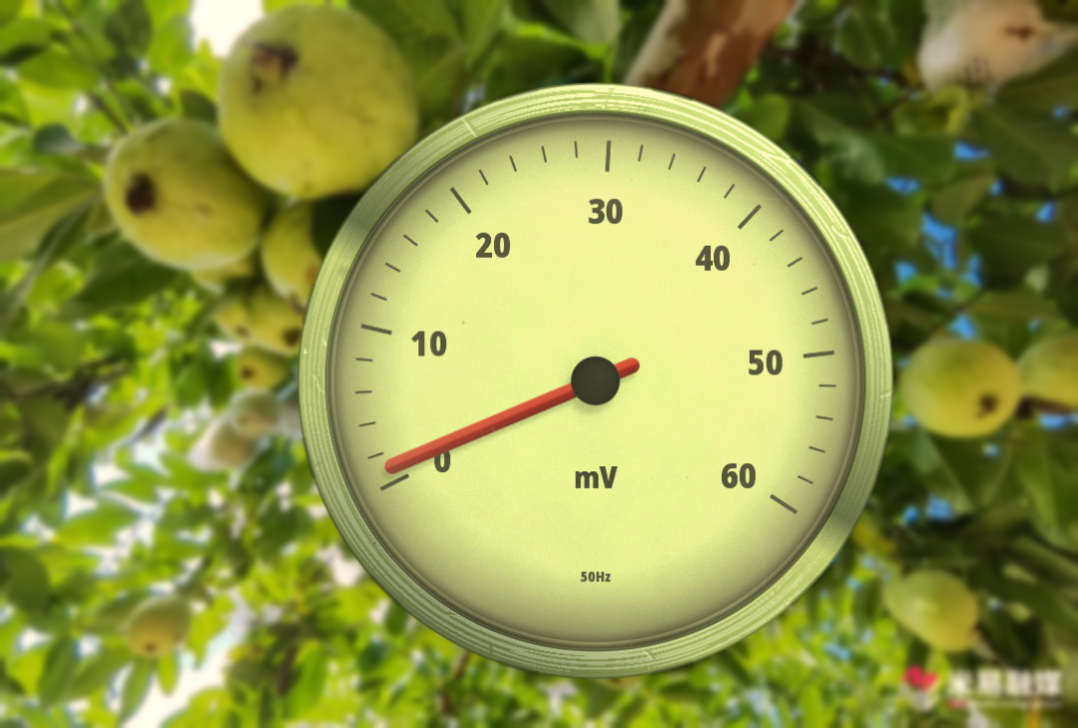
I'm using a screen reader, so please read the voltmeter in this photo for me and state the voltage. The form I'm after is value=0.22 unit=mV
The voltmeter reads value=1 unit=mV
